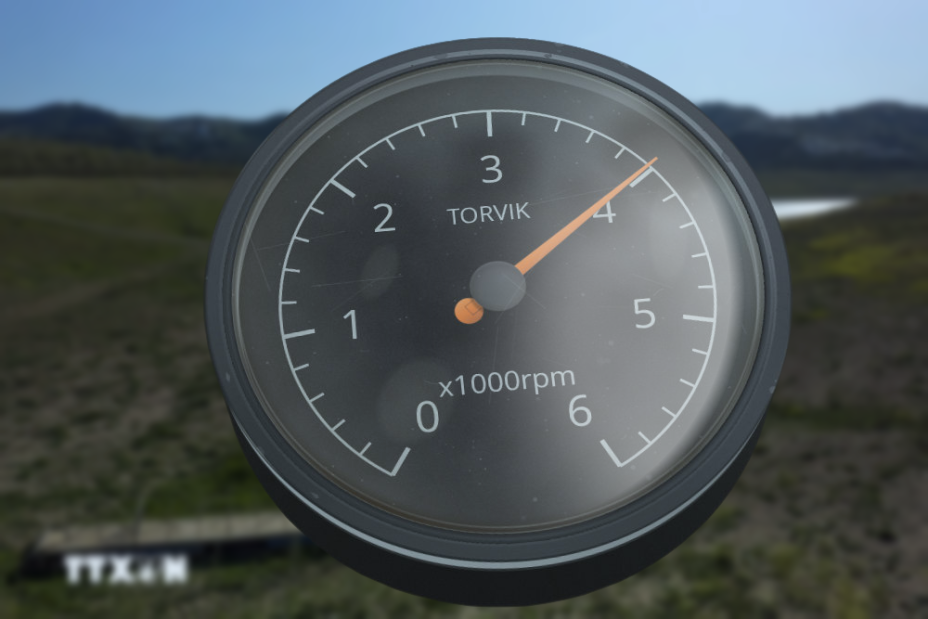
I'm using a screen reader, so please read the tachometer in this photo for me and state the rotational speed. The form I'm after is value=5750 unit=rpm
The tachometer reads value=4000 unit=rpm
